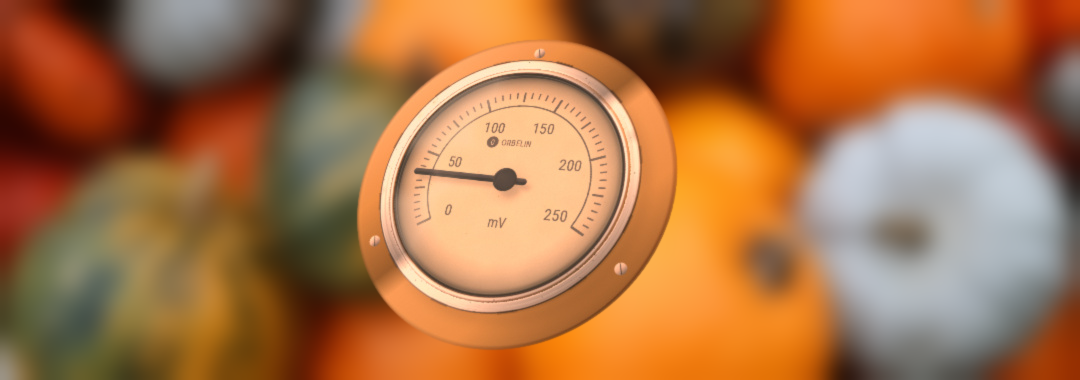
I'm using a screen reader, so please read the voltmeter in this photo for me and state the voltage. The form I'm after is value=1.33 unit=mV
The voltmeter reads value=35 unit=mV
